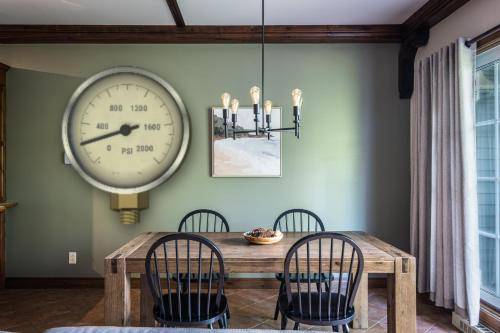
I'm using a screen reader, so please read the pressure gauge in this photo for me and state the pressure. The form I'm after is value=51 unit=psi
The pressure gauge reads value=200 unit=psi
